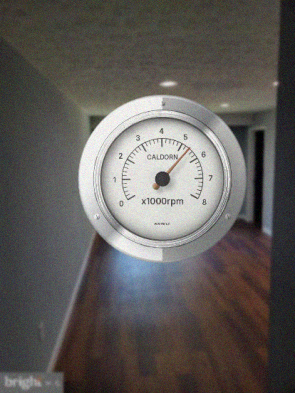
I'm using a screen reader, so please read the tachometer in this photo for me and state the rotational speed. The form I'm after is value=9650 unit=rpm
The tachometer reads value=5400 unit=rpm
